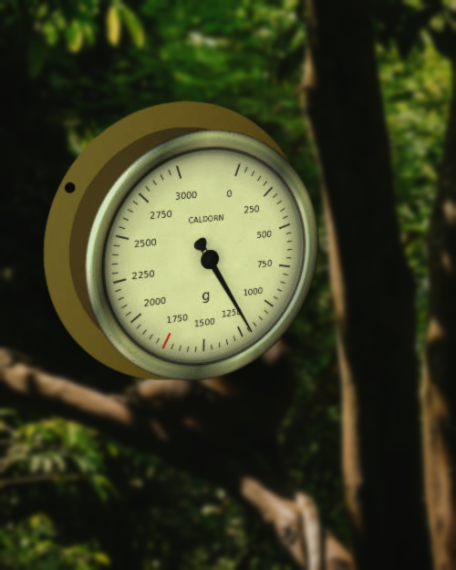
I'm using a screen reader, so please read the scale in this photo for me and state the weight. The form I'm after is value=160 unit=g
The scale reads value=1200 unit=g
